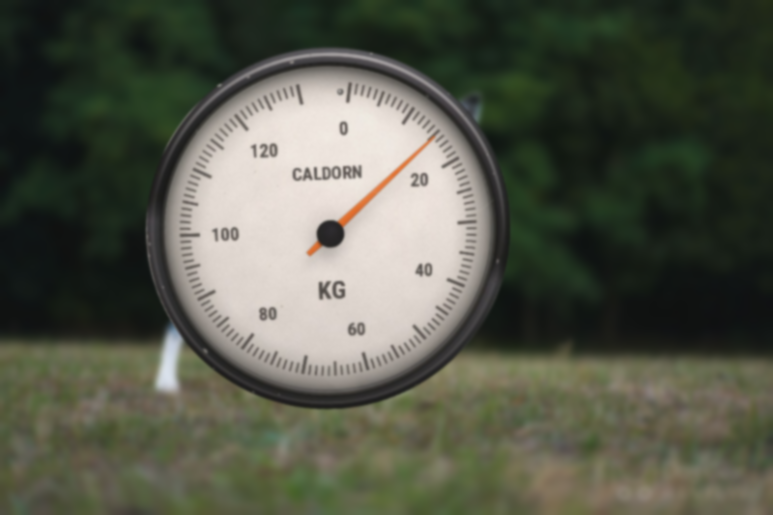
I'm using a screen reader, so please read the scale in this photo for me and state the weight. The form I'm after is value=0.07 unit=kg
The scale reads value=15 unit=kg
